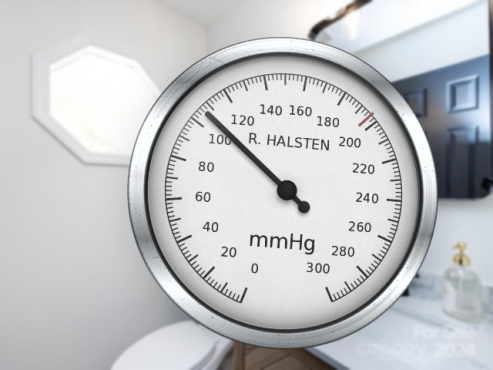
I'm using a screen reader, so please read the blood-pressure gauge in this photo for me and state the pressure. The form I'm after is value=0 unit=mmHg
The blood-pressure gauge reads value=106 unit=mmHg
